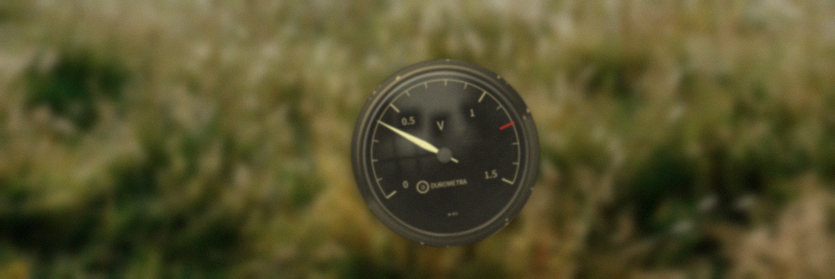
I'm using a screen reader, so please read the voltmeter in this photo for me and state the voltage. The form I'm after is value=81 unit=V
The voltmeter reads value=0.4 unit=V
